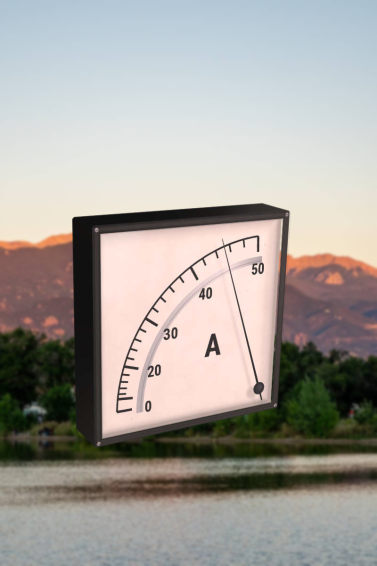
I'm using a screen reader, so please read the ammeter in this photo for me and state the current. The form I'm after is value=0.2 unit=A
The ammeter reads value=45 unit=A
